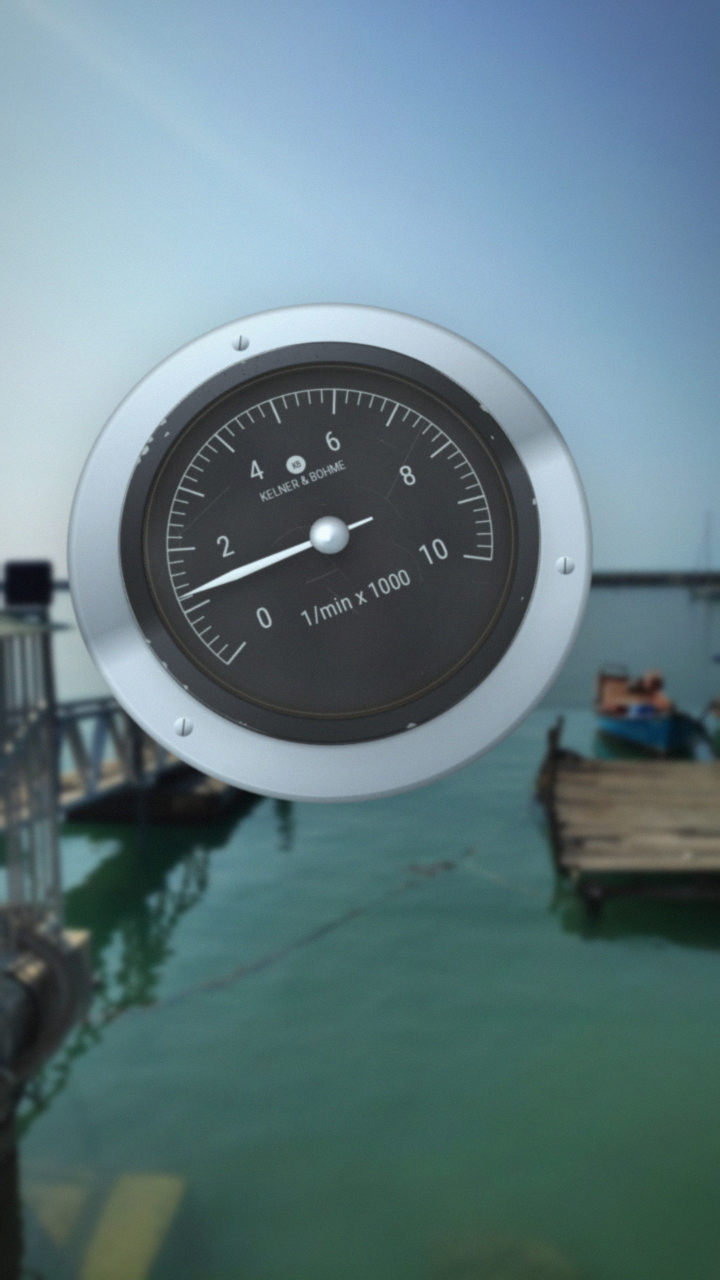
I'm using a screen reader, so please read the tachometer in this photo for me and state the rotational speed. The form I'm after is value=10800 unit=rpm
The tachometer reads value=1200 unit=rpm
